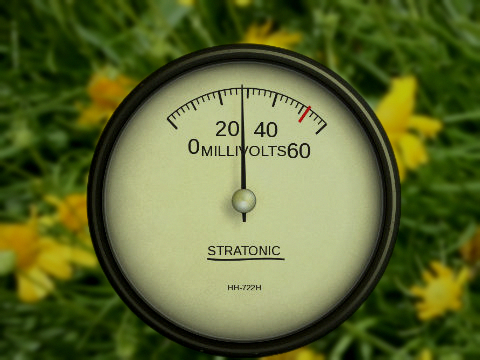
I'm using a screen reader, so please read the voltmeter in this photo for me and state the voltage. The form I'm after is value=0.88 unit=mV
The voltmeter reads value=28 unit=mV
